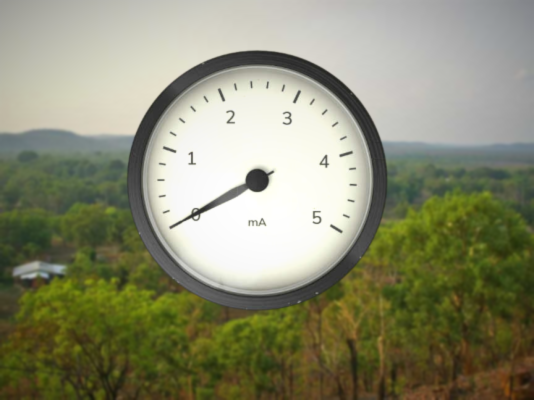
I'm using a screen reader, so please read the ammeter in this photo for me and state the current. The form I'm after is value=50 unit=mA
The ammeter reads value=0 unit=mA
